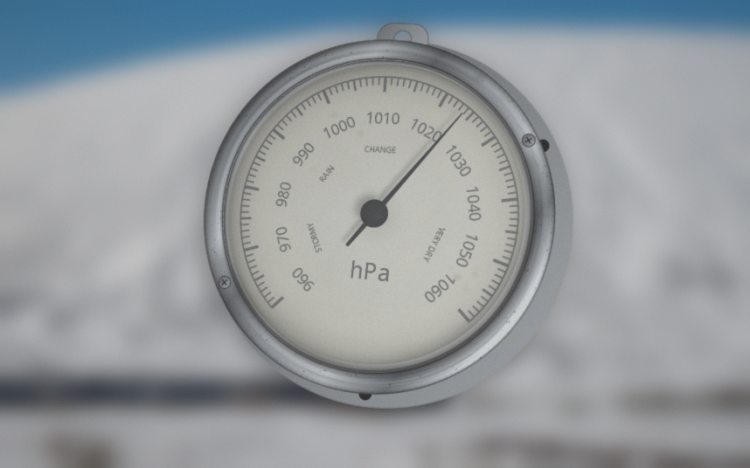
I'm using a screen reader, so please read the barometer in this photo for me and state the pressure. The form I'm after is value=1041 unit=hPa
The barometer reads value=1024 unit=hPa
